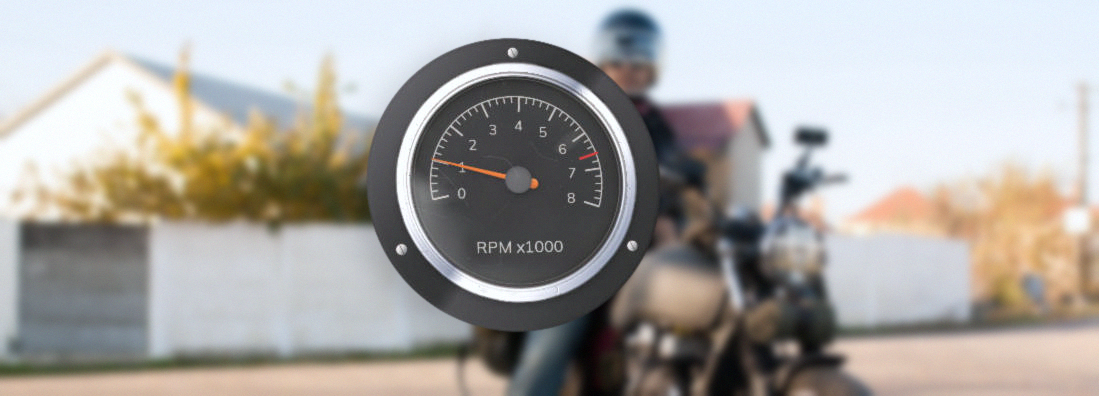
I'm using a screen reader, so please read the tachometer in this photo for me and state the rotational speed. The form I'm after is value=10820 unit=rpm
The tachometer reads value=1000 unit=rpm
